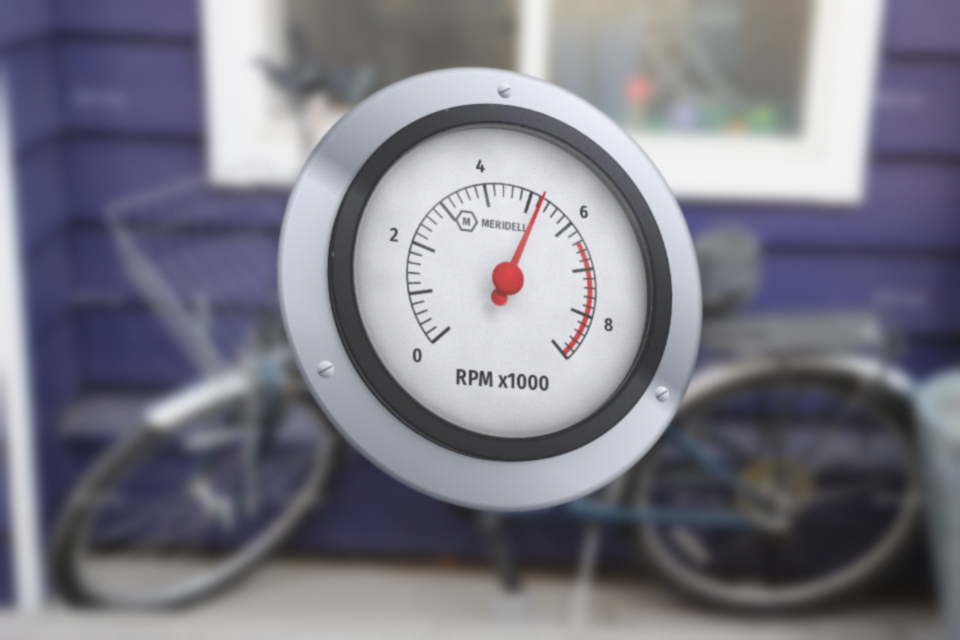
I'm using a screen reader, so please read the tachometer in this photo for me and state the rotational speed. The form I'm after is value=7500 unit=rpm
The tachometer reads value=5200 unit=rpm
